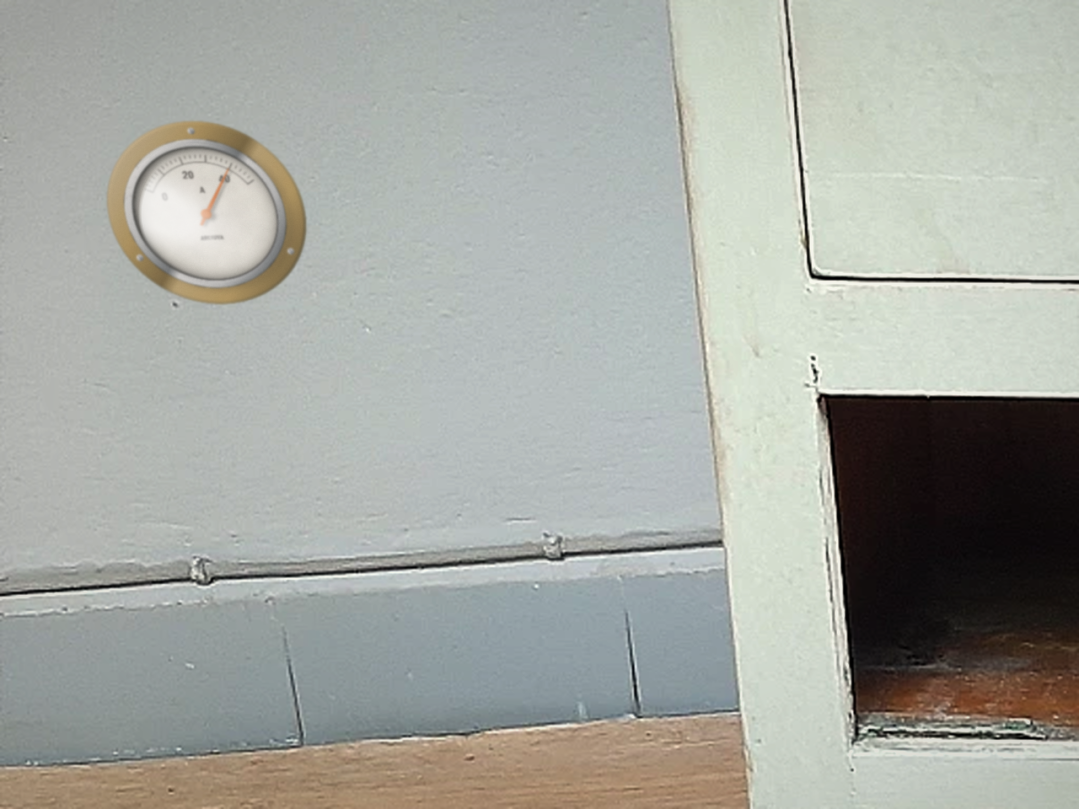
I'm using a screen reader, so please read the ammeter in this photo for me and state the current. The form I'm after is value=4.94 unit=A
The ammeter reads value=40 unit=A
